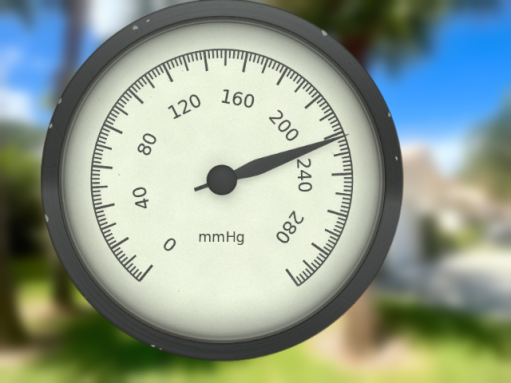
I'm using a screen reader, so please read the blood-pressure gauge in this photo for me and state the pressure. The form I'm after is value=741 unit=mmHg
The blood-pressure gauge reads value=222 unit=mmHg
